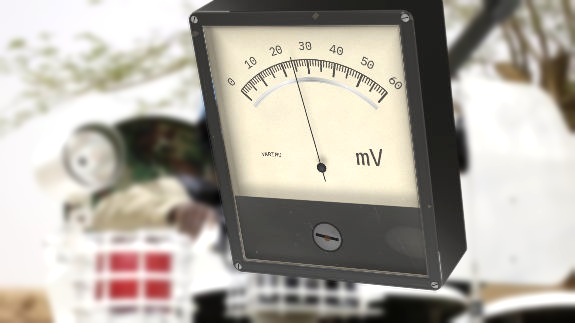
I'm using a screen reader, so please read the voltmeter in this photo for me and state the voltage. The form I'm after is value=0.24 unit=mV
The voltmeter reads value=25 unit=mV
